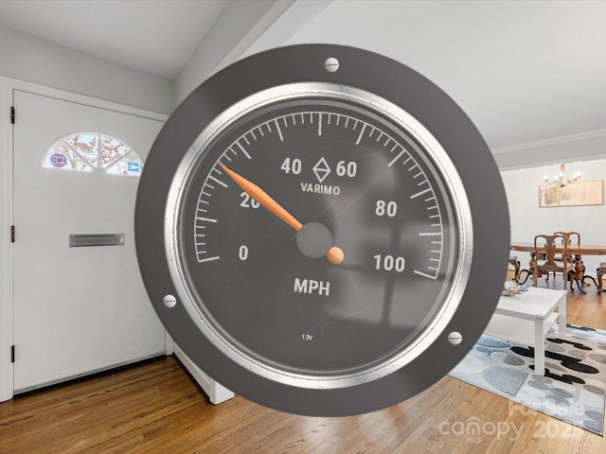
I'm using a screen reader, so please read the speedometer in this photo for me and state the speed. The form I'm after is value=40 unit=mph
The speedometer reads value=24 unit=mph
